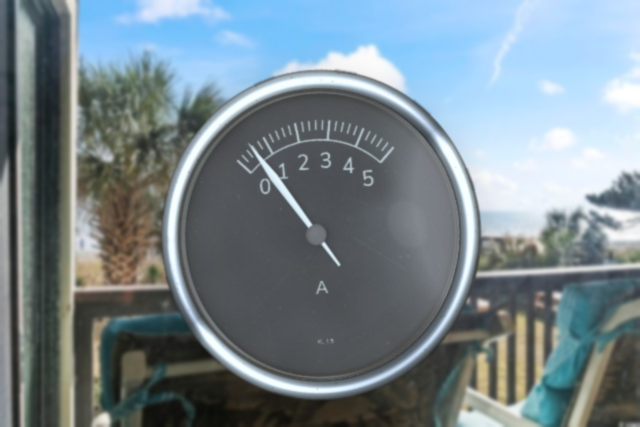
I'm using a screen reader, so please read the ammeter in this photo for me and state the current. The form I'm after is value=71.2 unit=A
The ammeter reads value=0.6 unit=A
